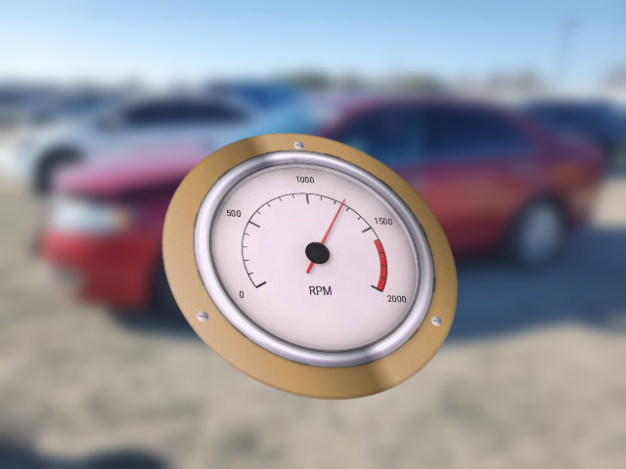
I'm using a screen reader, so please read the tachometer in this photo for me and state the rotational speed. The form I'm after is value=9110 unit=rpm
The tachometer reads value=1250 unit=rpm
